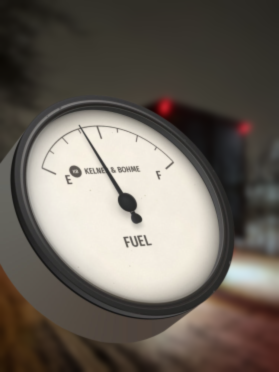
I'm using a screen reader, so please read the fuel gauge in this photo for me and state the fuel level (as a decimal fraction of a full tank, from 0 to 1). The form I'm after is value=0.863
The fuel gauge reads value=0.375
